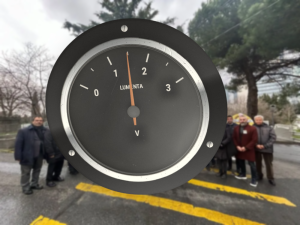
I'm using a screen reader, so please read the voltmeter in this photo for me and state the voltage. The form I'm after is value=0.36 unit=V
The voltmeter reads value=1.5 unit=V
